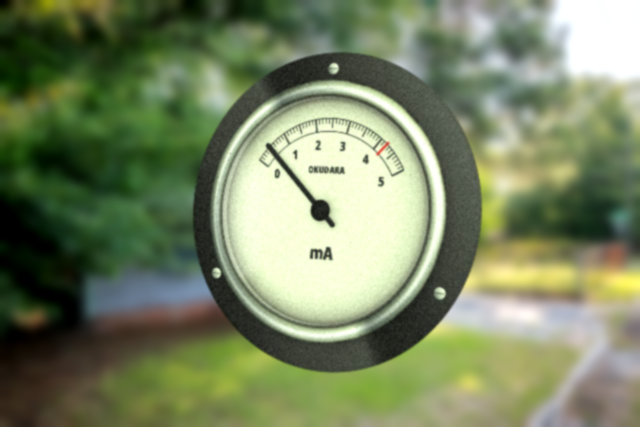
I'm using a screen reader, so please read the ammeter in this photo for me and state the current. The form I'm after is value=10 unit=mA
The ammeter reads value=0.5 unit=mA
